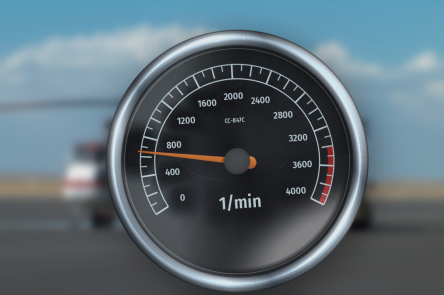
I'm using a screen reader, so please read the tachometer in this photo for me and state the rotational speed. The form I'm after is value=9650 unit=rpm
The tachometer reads value=650 unit=rpm
